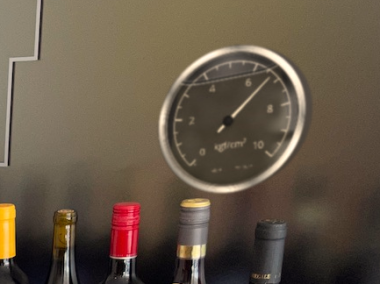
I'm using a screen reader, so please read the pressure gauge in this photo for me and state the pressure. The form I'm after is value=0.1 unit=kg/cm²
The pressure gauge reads value=6.75 unit=kg/cm²
